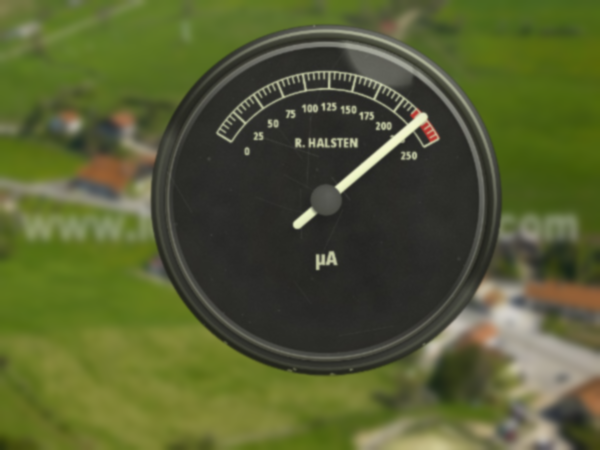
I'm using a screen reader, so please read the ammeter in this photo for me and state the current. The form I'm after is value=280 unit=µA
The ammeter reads value=225 unit=µA
